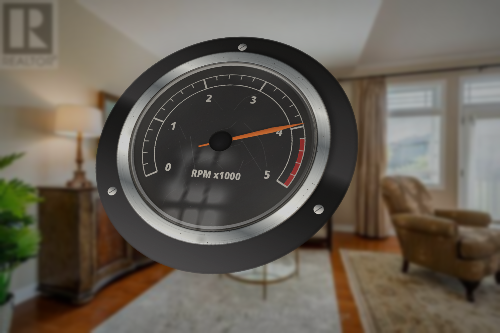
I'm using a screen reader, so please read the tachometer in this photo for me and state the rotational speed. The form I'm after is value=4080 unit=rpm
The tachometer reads value=4000 unit=rpm
